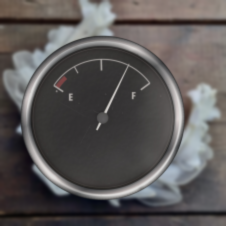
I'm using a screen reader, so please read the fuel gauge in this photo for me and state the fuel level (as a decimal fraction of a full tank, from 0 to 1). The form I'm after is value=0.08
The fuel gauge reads value=0.75
